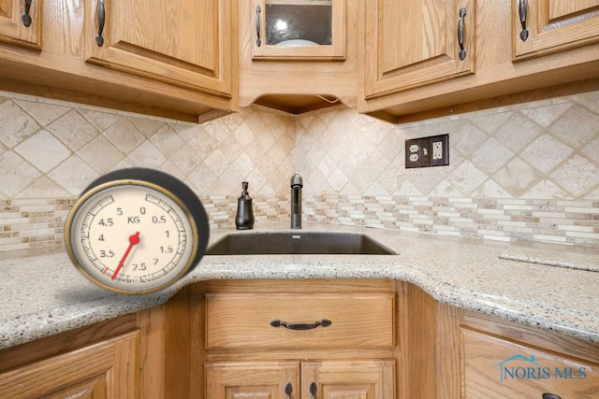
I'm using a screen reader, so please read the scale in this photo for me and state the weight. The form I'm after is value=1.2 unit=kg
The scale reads value=3 unit=kg
